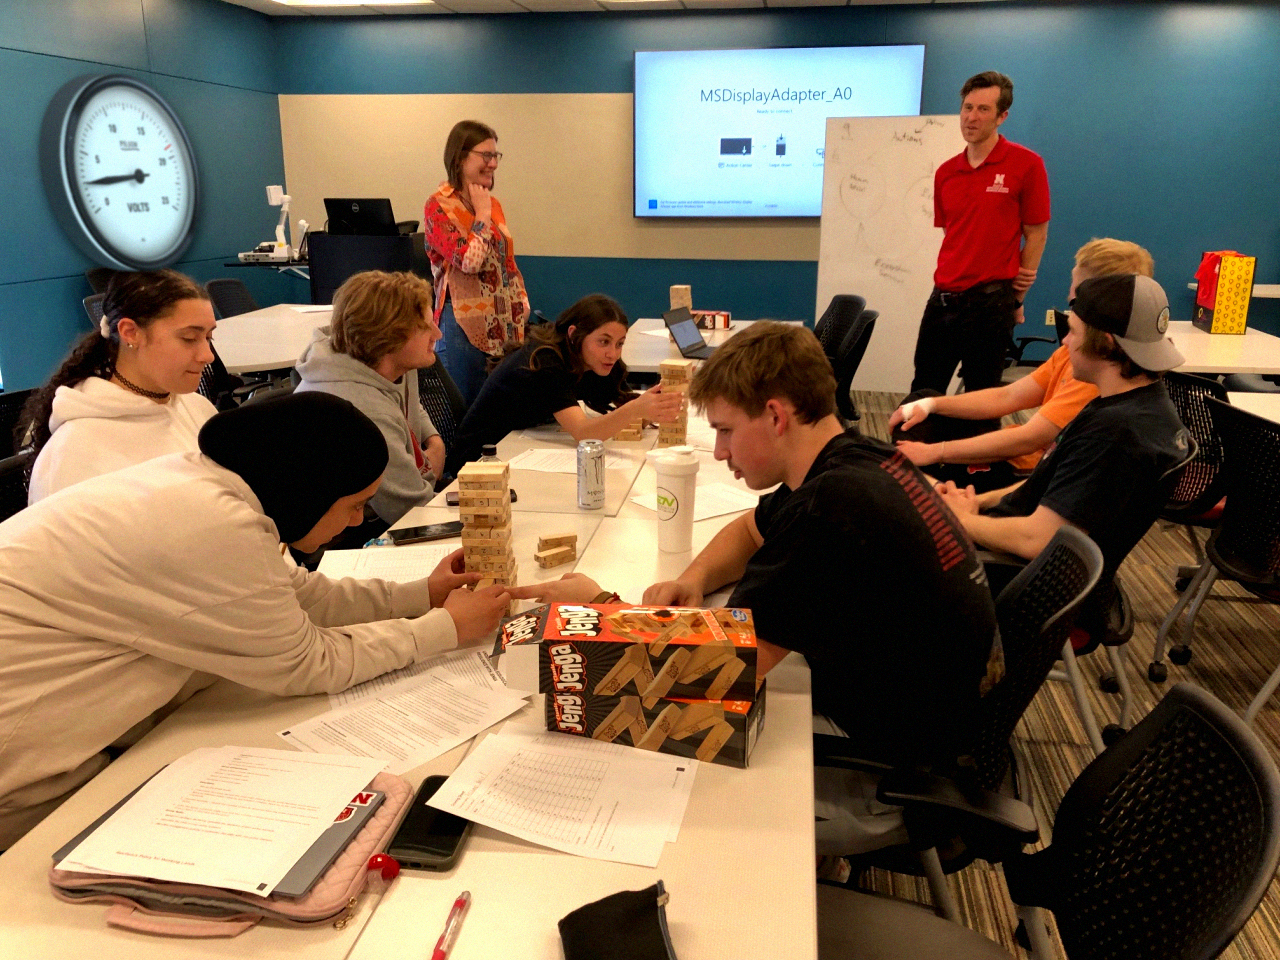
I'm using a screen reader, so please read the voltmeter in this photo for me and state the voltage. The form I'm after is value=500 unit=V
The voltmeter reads value=2.5 unit=V
